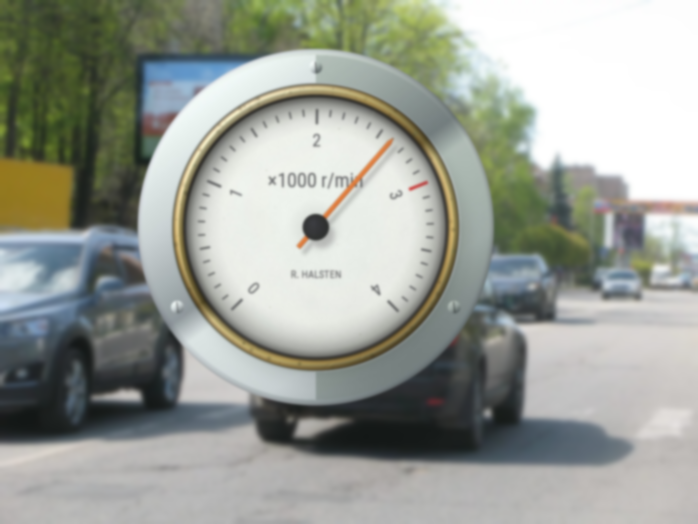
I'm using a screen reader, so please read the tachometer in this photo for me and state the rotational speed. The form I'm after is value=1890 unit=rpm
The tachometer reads value=2600 unit=rpm
